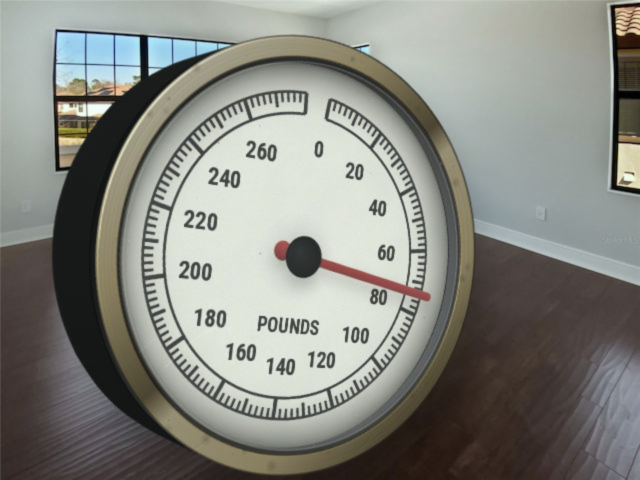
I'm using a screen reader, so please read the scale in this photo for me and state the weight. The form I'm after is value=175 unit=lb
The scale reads value=74 unit=lb
